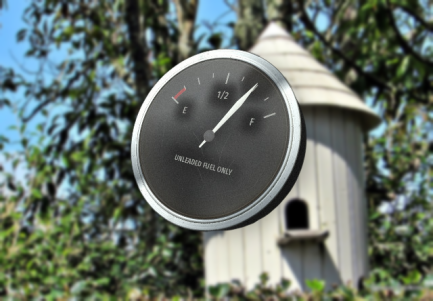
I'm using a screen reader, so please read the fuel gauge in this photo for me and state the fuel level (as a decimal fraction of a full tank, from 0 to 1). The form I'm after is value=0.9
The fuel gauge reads value=0.75
